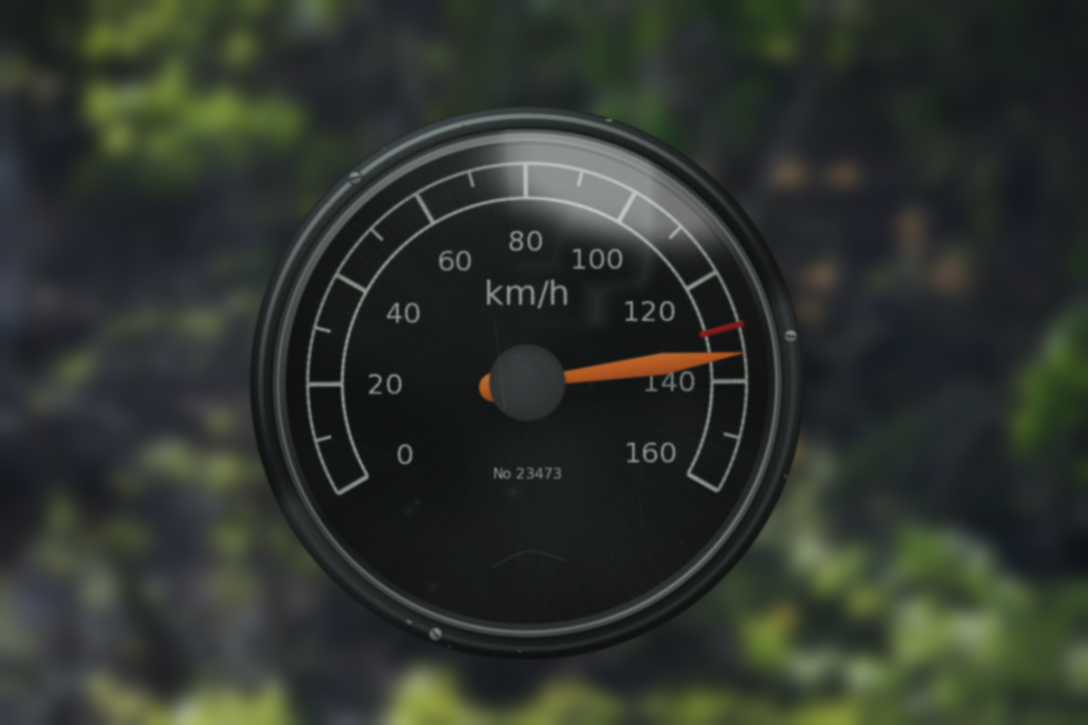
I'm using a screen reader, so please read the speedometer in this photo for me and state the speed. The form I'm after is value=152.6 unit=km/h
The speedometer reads value=135 unit=km/h
